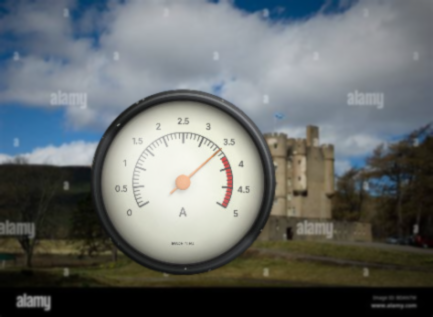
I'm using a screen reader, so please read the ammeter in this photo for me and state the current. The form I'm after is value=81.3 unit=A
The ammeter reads value=3.5 unit=A
